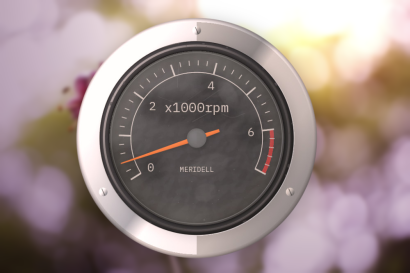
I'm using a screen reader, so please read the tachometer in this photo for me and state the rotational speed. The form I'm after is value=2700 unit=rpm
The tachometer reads value=400 unit=rpm
